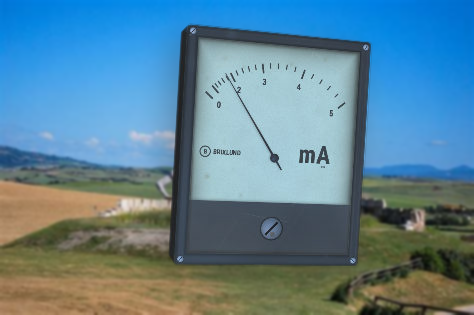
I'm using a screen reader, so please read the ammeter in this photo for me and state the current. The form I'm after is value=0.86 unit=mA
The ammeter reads value=1.8 unit=mA
